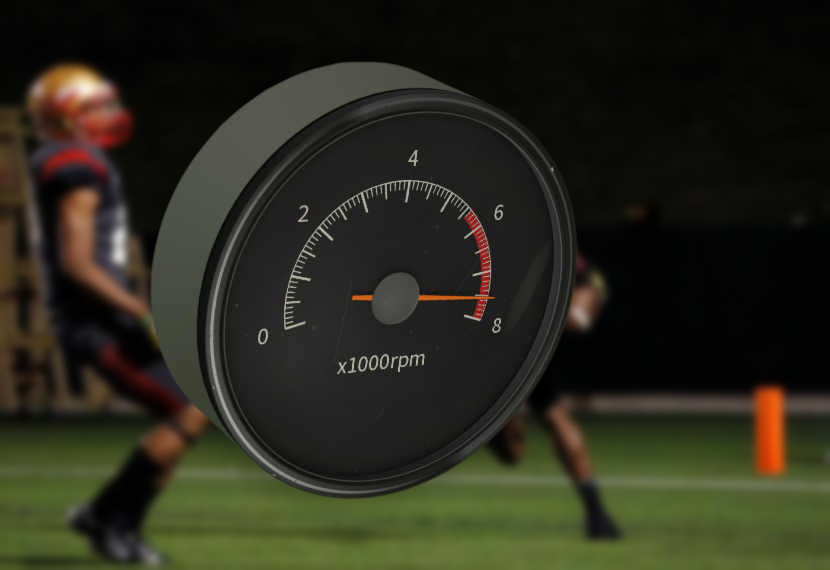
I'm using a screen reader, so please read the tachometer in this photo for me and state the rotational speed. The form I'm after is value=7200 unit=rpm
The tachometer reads value=7500 unit=rpm
